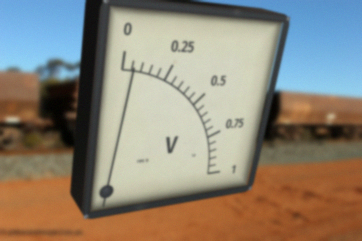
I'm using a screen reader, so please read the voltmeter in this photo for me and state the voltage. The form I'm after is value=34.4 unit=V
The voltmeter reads value=0.05 unit=V
